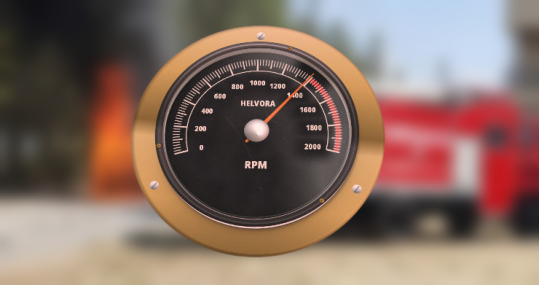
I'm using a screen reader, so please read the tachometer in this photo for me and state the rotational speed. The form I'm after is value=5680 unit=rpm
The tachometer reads value=1400 unit=rpm
